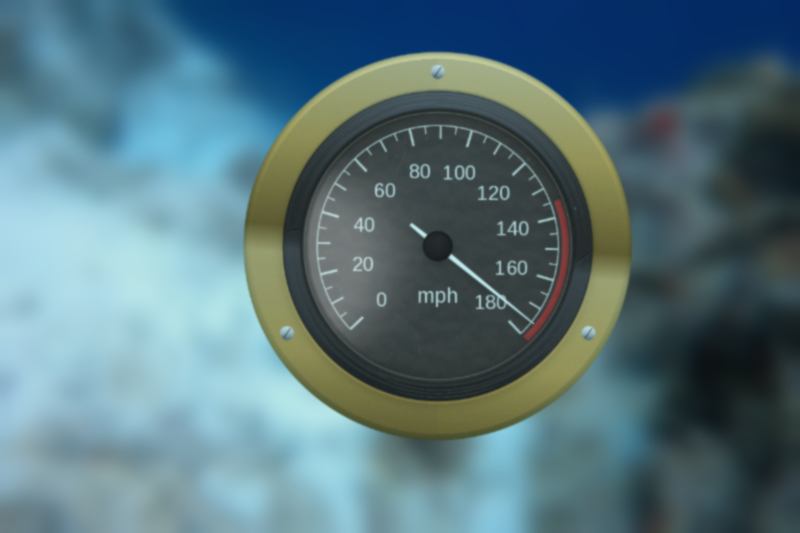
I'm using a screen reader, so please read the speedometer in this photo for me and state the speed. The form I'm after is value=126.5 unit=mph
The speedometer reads value=175 unit=mph
